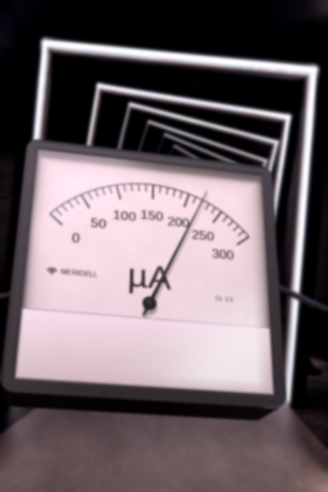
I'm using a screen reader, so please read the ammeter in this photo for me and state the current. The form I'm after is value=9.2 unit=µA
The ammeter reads value=220 unit=µA
